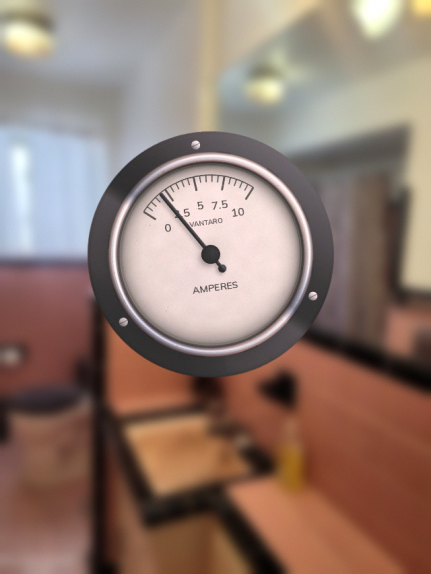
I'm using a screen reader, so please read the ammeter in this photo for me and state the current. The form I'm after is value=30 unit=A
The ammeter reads value=2 unit=A
